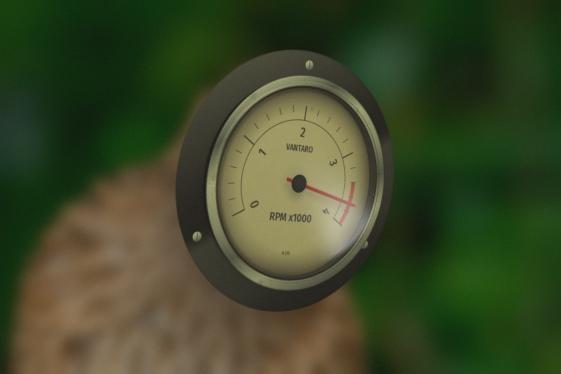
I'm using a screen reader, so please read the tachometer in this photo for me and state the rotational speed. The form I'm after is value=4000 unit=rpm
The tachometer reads value=3700 unit=rpm
